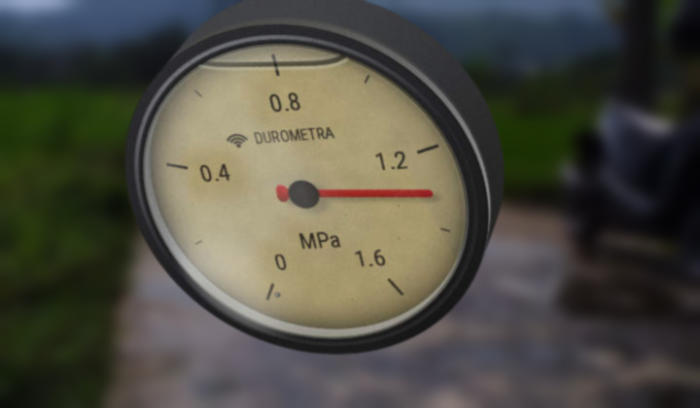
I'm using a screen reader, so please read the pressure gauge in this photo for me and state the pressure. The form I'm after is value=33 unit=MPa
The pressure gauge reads value=1.3 unit=MPa
